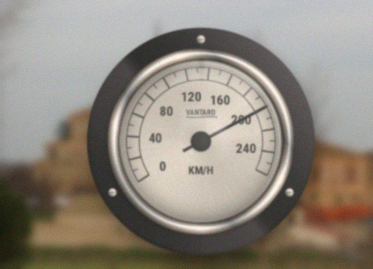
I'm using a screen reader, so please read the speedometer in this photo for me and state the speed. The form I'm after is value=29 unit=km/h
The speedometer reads value=200 unit=km/h
